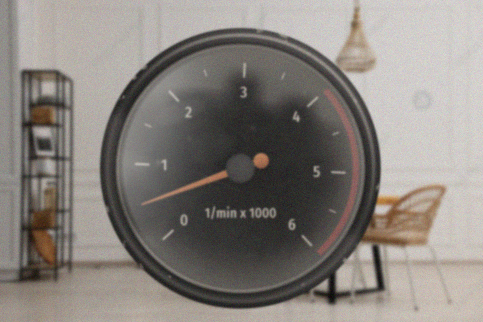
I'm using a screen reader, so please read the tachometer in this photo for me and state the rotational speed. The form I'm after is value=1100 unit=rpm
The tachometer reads value=500 unit=rpm
